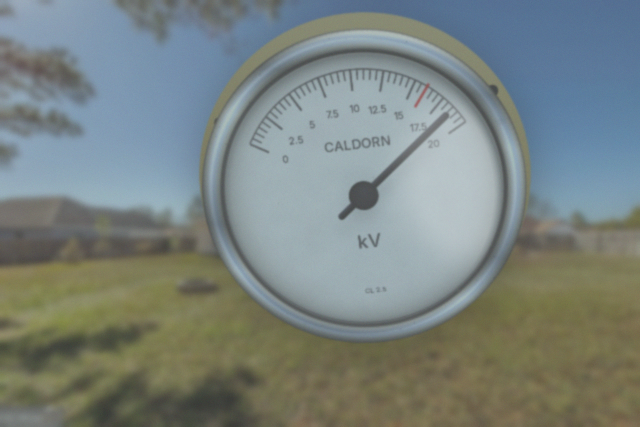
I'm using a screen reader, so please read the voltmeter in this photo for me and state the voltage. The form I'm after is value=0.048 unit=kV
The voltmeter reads value=18.5 unit=kV
